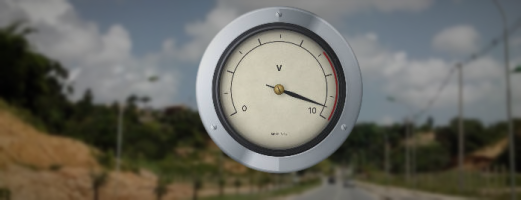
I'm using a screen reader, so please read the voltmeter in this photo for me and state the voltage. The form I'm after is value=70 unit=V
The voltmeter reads value=9.5 unit=V
